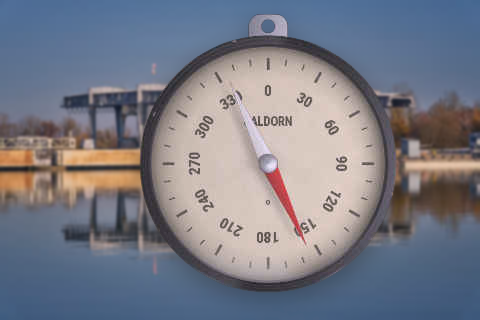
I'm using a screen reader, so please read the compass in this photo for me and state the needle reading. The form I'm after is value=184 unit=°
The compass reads value=155 unit=°
